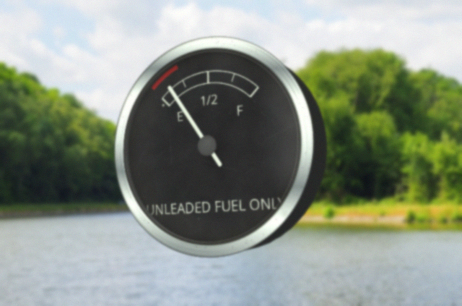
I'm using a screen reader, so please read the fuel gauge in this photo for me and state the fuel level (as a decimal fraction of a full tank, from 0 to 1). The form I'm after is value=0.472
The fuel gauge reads value=0.125
